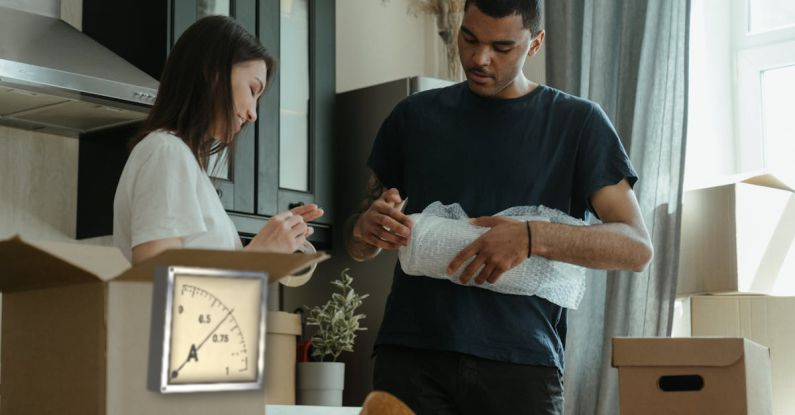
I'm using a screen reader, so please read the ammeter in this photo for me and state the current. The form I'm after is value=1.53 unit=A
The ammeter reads value=0.65 unit=A
